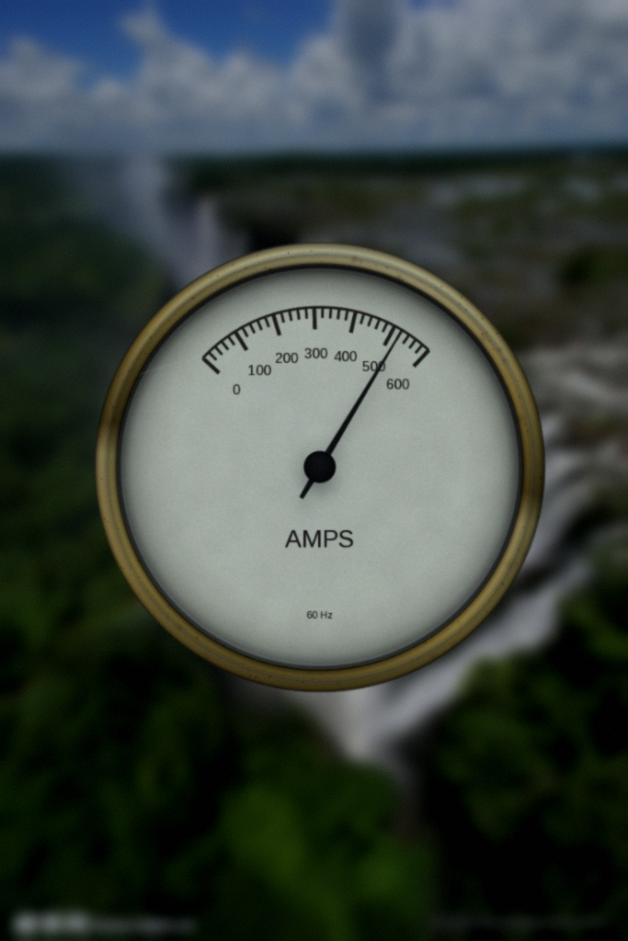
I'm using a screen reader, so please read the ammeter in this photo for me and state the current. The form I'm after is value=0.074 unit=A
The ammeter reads value=520 unit=A
